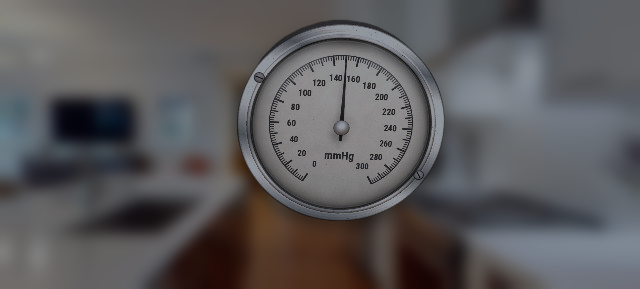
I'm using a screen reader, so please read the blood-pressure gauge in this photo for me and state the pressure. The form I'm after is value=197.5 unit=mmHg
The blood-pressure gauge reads value=150 unit=mmHg
